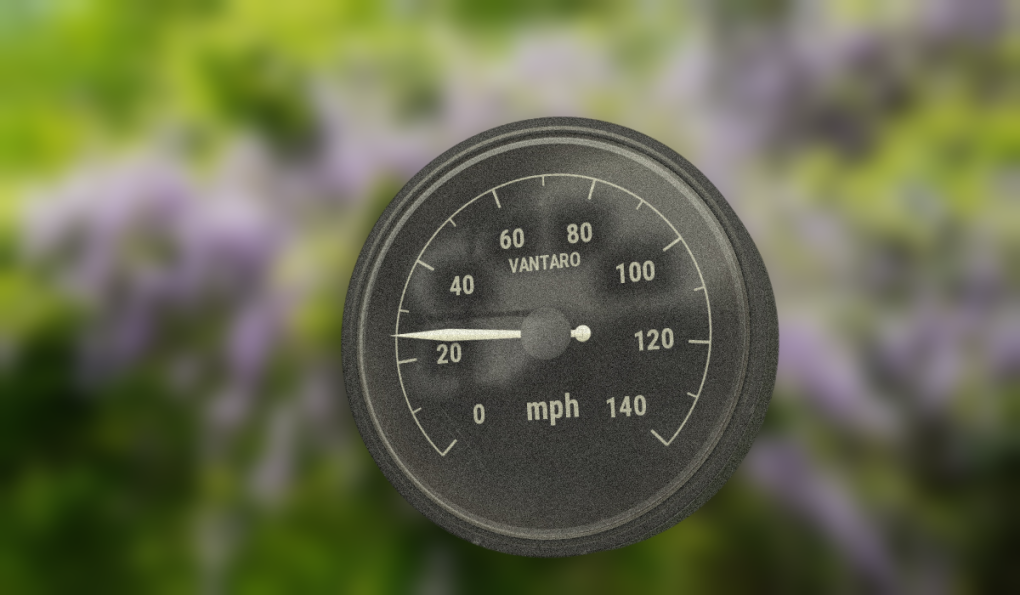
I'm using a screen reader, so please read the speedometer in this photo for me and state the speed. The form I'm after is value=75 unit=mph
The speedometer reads value=25 unit=mph
